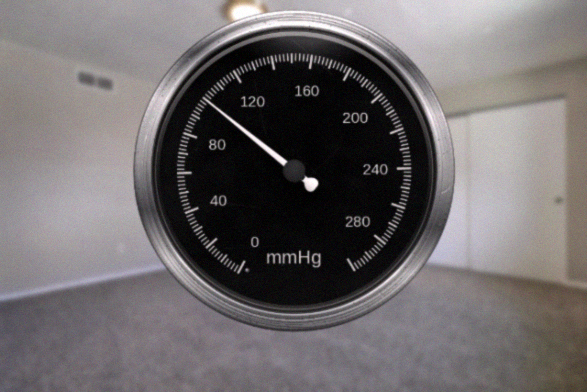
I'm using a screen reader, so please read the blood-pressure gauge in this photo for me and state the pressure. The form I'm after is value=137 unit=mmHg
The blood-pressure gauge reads value=100 unit=mmHg
